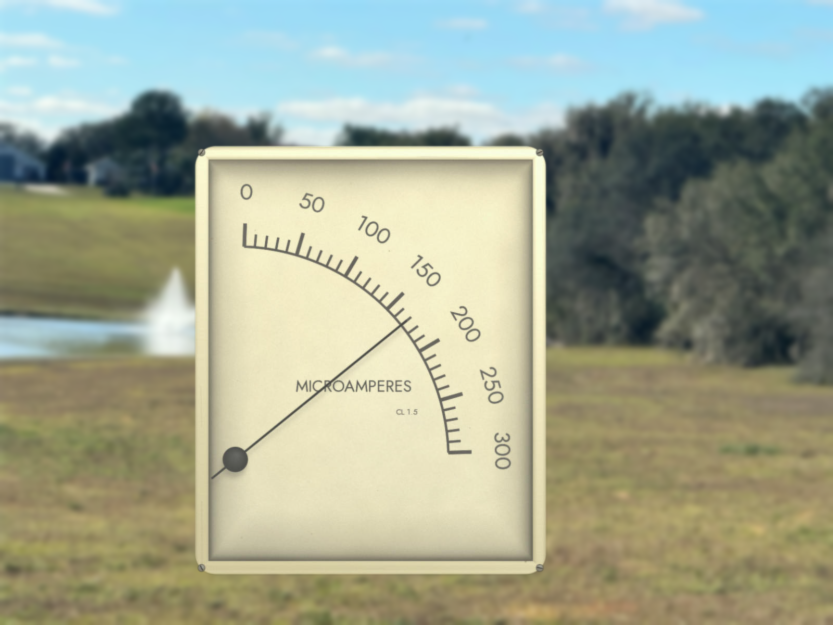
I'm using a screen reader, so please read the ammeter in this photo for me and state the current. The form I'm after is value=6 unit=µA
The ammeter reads value=170 unit=µA
